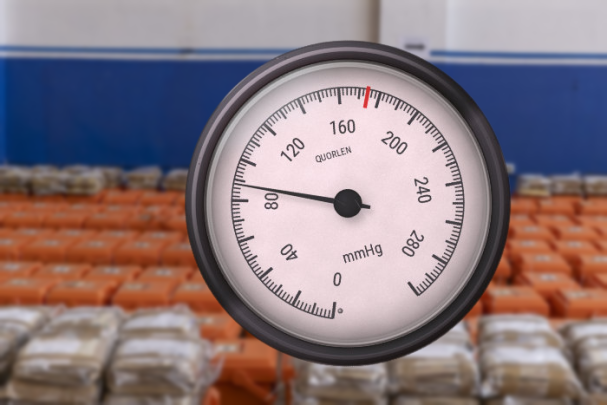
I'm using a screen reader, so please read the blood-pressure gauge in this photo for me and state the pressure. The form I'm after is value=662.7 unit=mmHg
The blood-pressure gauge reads value=88 unit=mmHg
